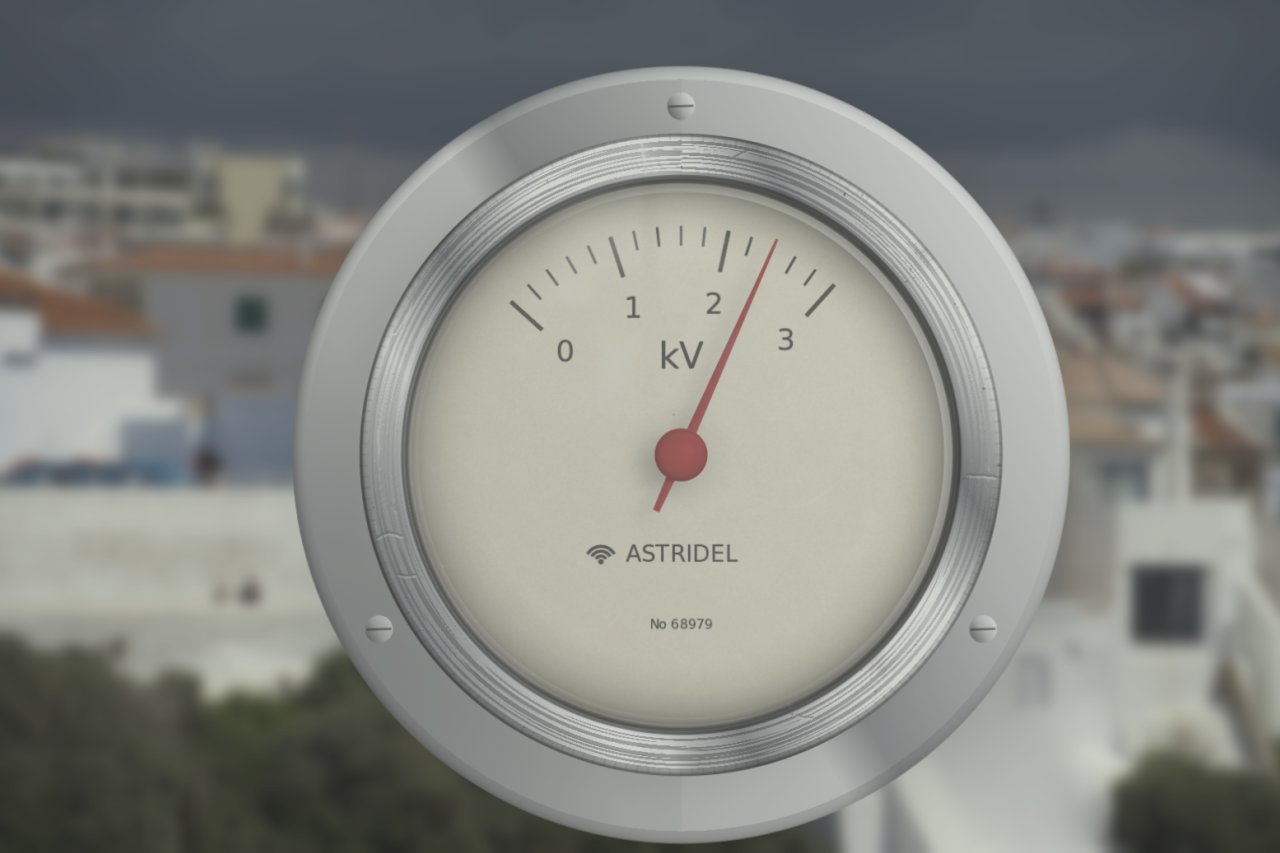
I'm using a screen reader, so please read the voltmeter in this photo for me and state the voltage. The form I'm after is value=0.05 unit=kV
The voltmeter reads value=2.4 unit=kV
